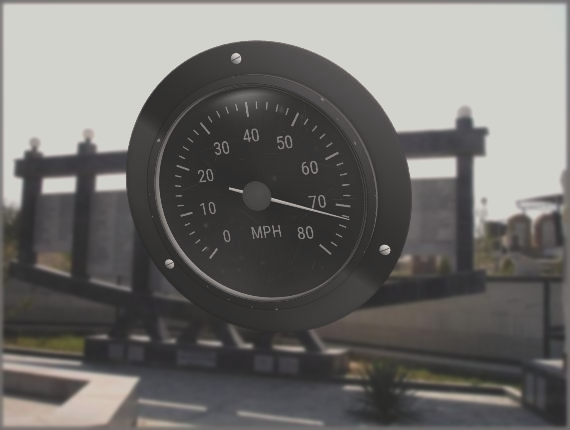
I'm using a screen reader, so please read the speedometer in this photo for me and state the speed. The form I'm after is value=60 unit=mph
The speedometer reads value=72 unit=mph
